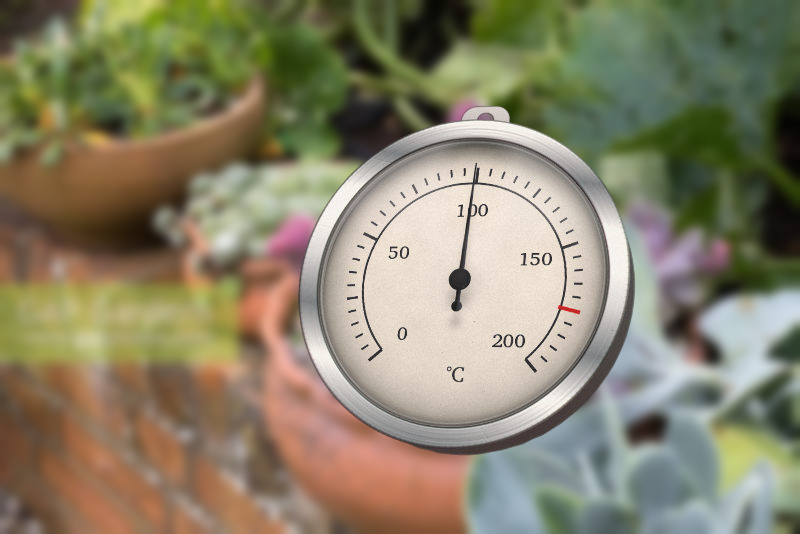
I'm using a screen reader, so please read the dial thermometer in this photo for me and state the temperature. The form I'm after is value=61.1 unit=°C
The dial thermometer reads value=100 unit=°C
